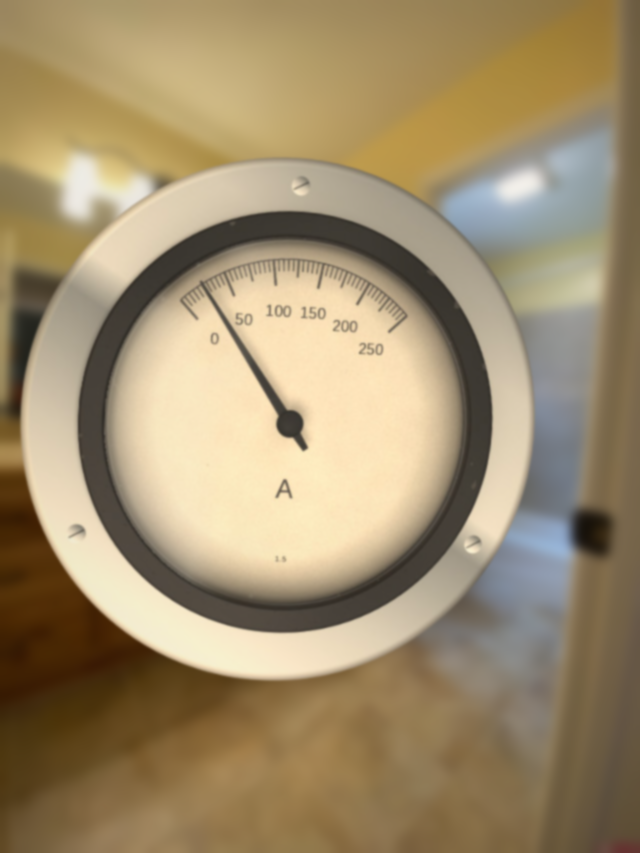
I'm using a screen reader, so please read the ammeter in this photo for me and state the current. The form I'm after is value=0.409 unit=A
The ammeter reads value=25 unit=A
